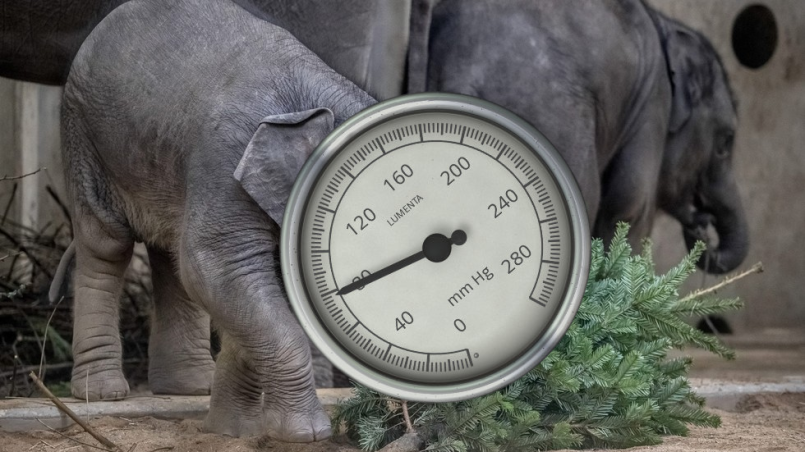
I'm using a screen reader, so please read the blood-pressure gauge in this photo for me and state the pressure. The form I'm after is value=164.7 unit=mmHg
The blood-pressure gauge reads value=78 unit=mmHg
